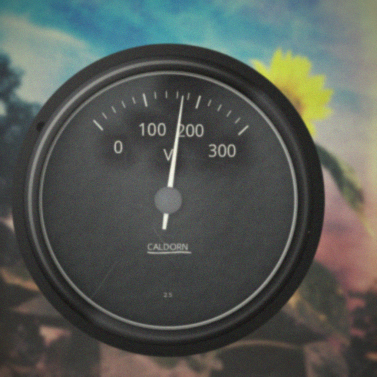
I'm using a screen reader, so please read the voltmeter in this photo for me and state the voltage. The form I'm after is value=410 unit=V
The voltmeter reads value=170 unit=V
